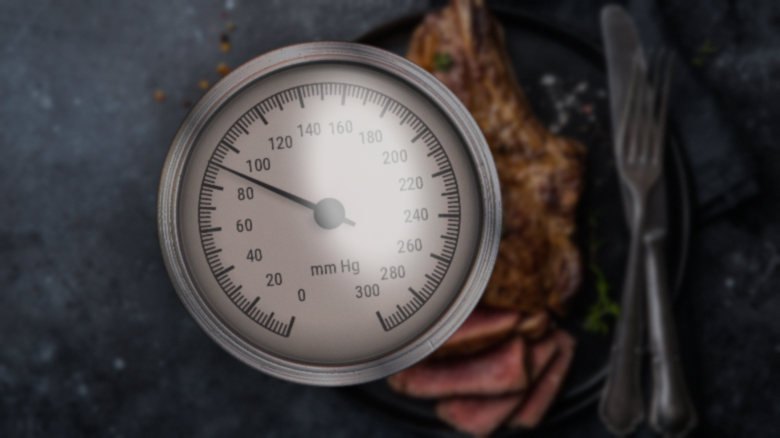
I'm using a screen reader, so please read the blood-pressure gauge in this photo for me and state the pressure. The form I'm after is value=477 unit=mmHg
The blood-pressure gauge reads value=90 unit=mmHg
